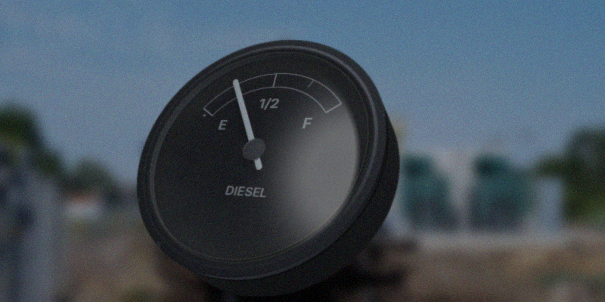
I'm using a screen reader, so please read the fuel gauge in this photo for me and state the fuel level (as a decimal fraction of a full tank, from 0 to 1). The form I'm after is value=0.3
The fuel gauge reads value=0.25
